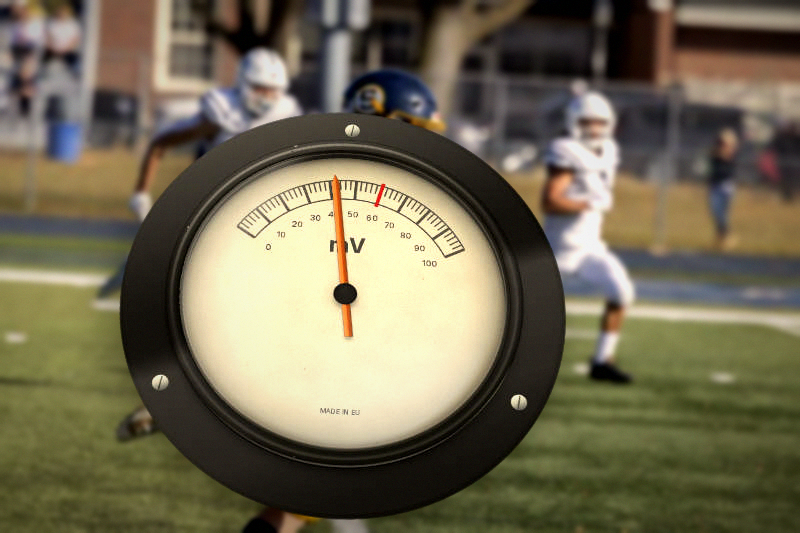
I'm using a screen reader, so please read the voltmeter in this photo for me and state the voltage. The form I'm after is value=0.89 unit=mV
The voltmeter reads value=42 unit=mV
